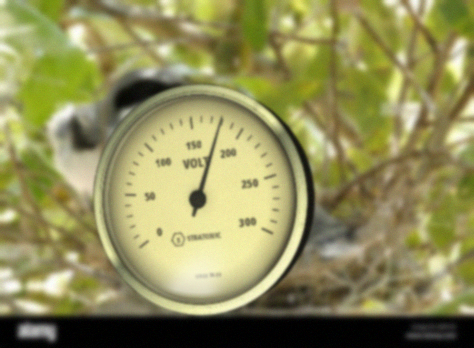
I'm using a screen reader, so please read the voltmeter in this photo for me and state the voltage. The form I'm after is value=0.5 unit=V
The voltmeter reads value=180 unit=V
